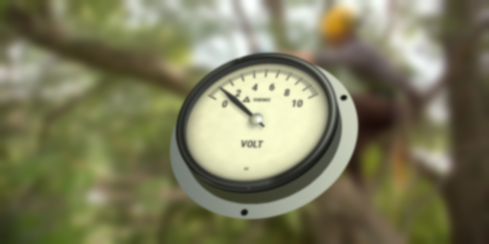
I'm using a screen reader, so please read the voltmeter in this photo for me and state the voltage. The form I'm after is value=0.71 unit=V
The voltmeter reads value=1 unit=V
